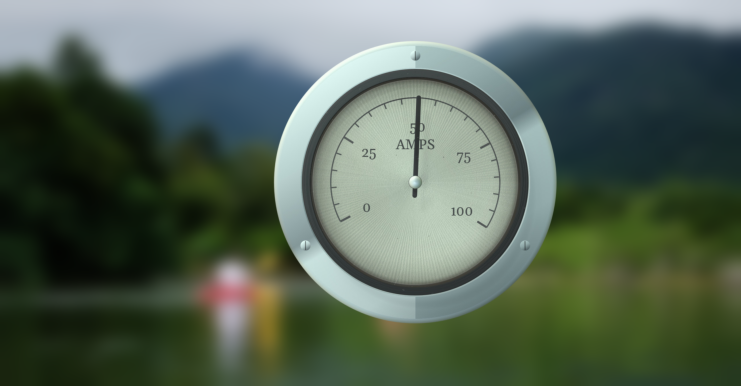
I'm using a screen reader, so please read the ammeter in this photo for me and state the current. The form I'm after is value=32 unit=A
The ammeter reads value=50 unit=A
